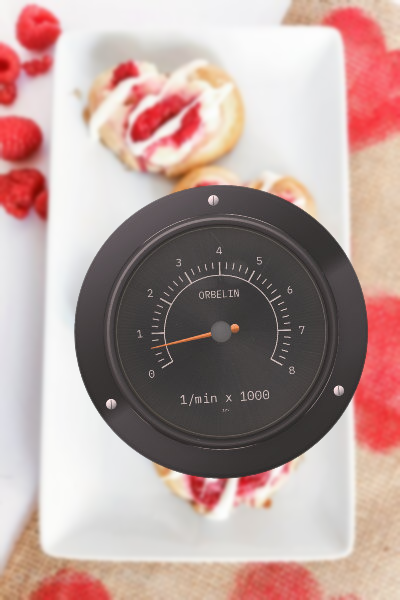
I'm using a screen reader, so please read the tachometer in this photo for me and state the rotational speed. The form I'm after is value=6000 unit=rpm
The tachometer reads value=600 unit=rpm
